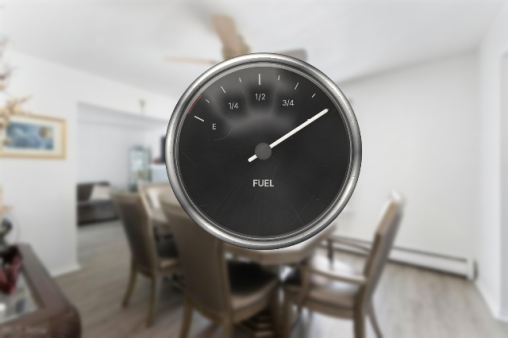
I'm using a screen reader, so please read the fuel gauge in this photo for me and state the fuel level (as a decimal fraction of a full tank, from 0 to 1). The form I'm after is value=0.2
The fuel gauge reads value=1
